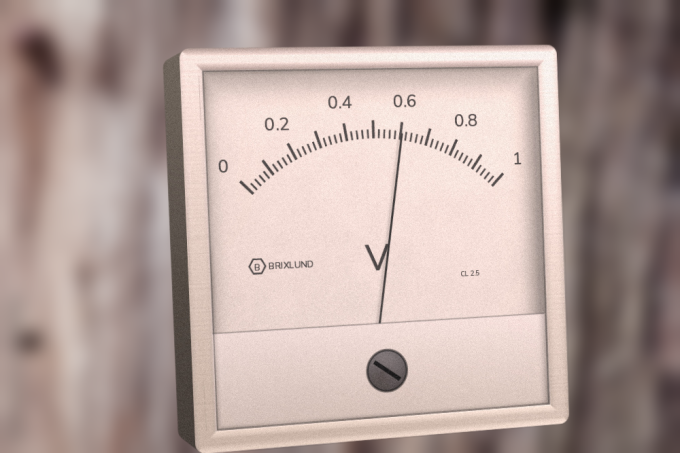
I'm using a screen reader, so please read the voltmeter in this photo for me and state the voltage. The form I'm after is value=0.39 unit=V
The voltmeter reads value=0.6 unit=V
